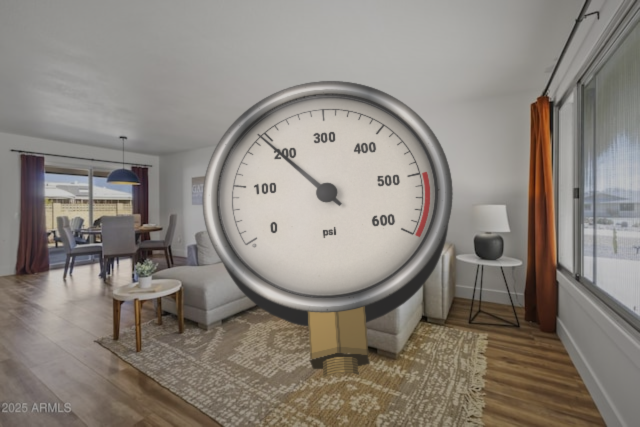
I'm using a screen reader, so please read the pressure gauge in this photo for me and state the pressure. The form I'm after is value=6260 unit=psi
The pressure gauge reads value=190 unit=psi
